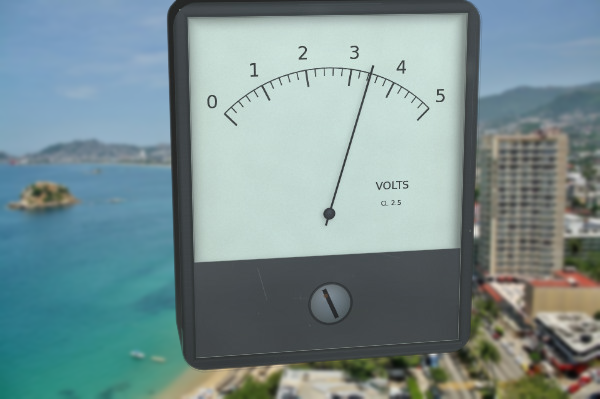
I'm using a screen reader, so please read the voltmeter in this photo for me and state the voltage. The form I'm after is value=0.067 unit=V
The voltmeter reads value=3.4 unit=V
